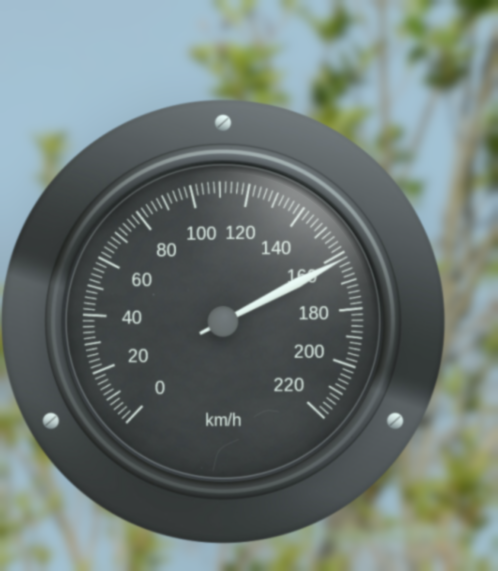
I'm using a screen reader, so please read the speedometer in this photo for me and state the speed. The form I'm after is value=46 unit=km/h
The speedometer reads value=162 unit=km/h
